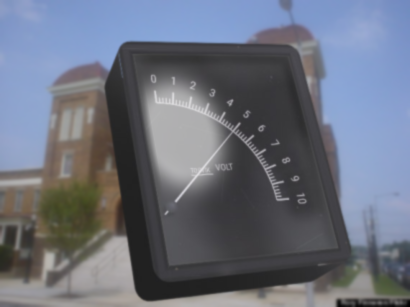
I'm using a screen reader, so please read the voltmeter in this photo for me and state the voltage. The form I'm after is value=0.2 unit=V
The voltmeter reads value=5 unit=V
